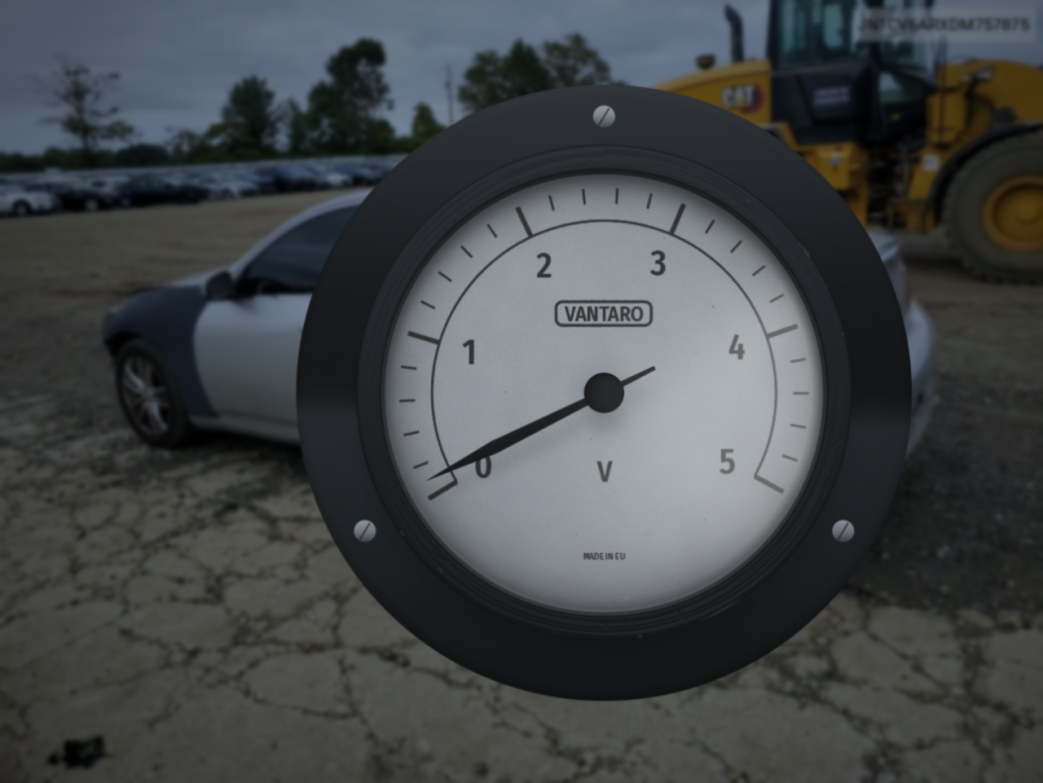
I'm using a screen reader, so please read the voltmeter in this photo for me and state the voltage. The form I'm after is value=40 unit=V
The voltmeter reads value=0.1 unit=V
